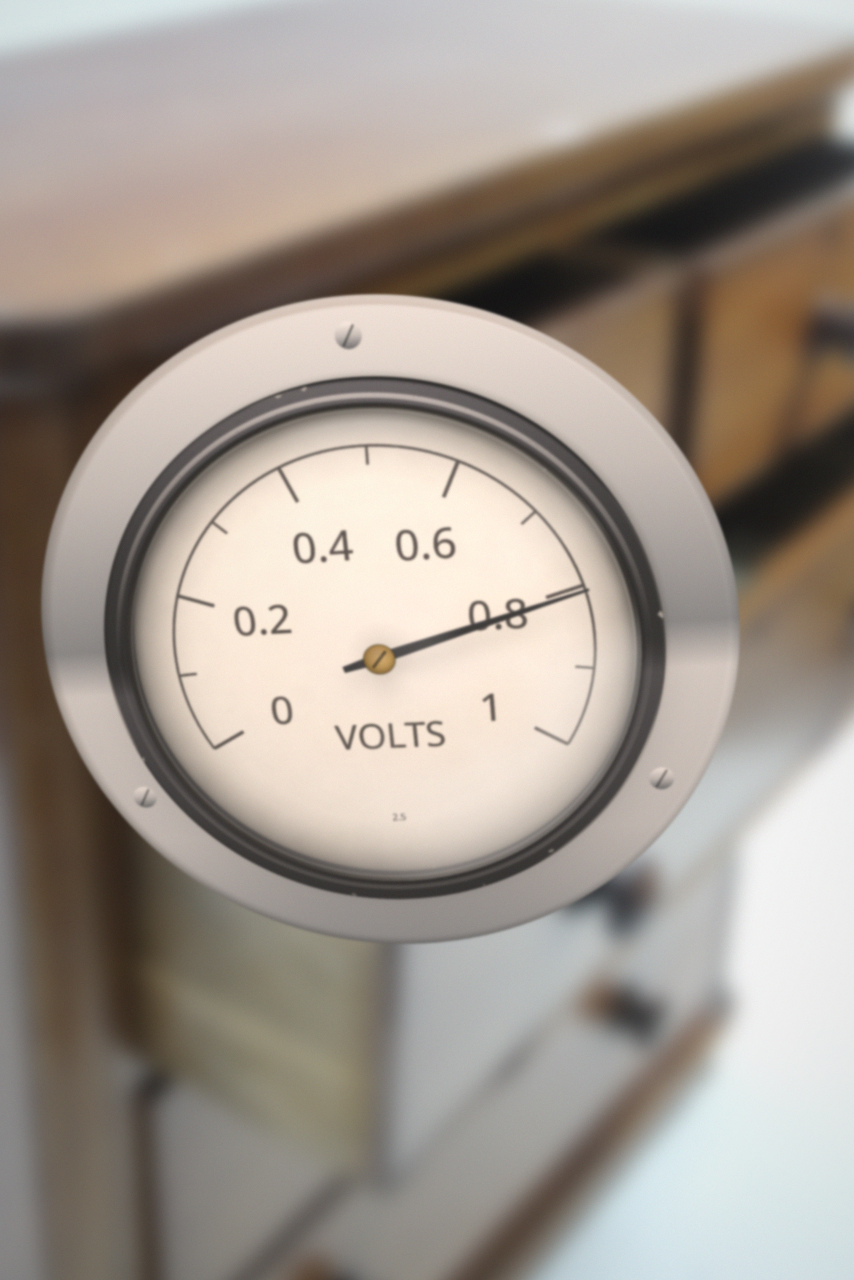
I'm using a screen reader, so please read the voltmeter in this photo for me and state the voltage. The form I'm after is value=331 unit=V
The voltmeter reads value=0.8 unit=V
